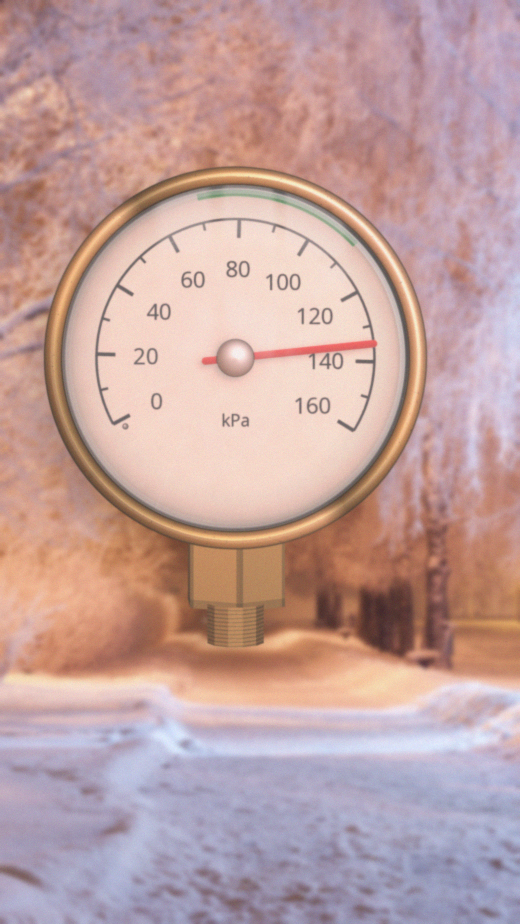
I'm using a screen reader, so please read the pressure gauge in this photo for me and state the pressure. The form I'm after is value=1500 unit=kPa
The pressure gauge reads value=135 unit=kPa
